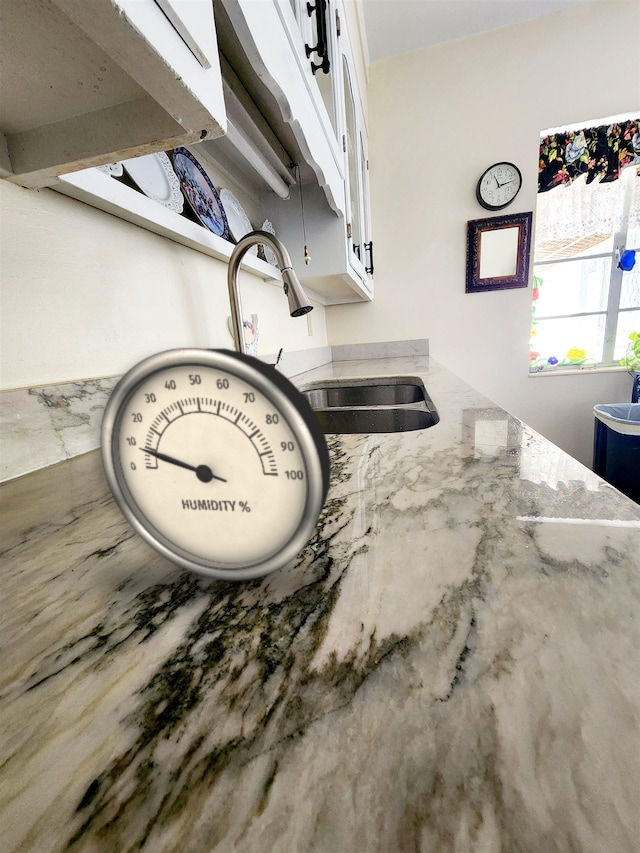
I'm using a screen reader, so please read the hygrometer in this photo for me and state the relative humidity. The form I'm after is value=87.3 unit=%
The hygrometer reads value=10 unit=%
